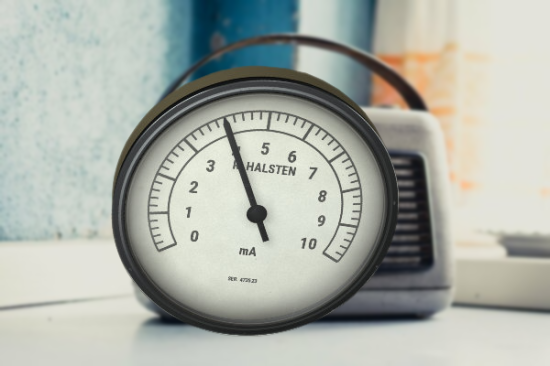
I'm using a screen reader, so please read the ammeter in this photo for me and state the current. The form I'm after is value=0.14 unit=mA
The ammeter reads value=4 unit=mA
